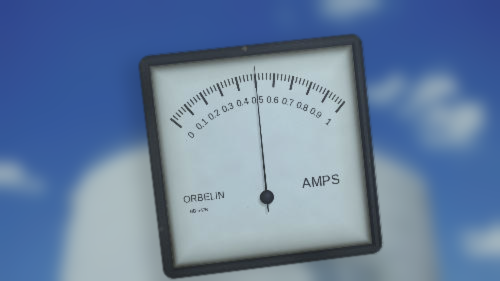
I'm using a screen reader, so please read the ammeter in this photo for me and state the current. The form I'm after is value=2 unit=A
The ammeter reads value=0.5 unit=A
